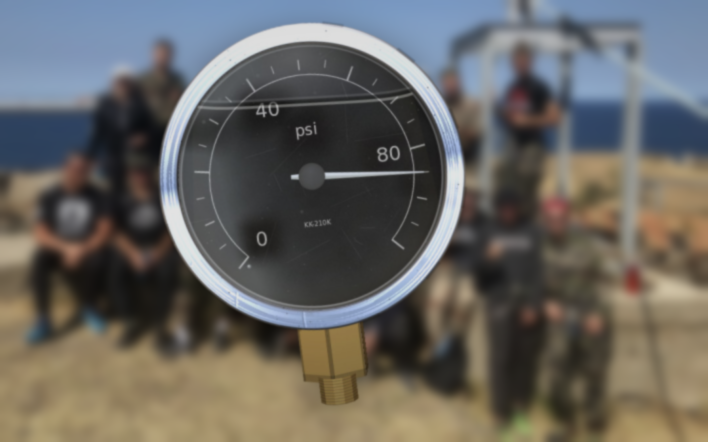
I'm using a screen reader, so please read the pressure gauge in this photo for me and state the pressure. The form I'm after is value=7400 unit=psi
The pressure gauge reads value=85 unit=psi
